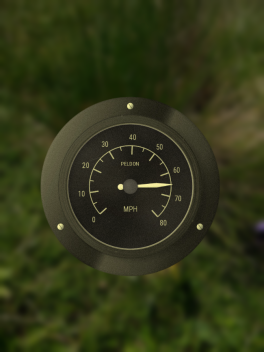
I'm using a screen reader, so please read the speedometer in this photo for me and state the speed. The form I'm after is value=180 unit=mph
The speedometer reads value=65 unit=mph
